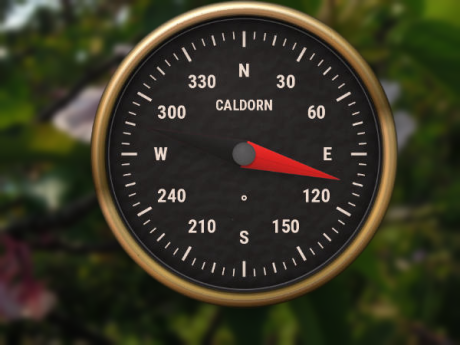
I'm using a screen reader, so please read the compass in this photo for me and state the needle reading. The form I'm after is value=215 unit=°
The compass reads value=105 unit=°
